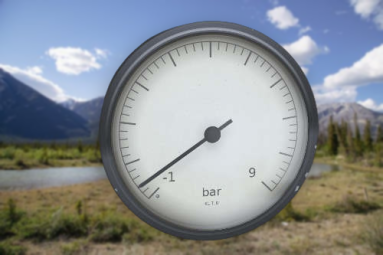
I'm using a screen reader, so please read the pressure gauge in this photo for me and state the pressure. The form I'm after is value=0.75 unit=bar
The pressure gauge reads value=-0.6 unit=bar
